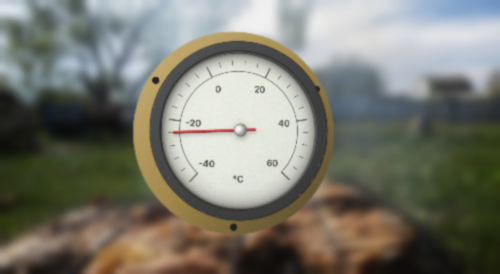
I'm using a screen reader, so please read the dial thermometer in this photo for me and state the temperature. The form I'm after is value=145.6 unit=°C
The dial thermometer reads value=-24 unit=°C
